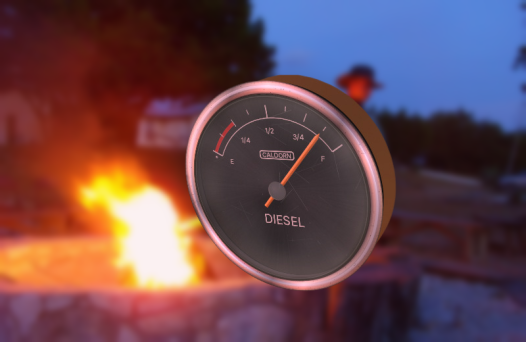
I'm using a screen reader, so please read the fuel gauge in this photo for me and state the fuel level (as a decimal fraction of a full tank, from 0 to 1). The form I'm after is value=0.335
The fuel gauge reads value=0.875
